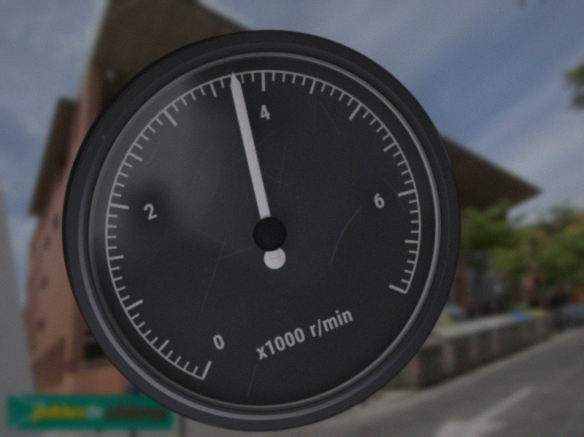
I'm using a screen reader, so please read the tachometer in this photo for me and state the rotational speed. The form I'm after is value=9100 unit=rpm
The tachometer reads value=3700 unit=rpm
